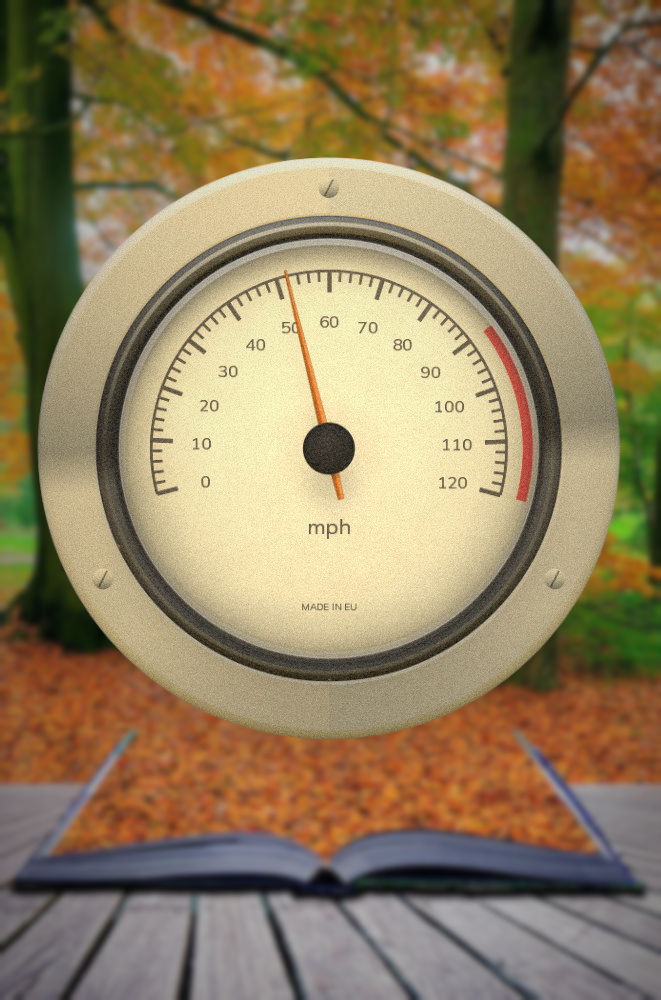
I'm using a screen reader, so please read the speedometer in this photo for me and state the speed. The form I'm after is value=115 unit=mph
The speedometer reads value=52 unit=mph
